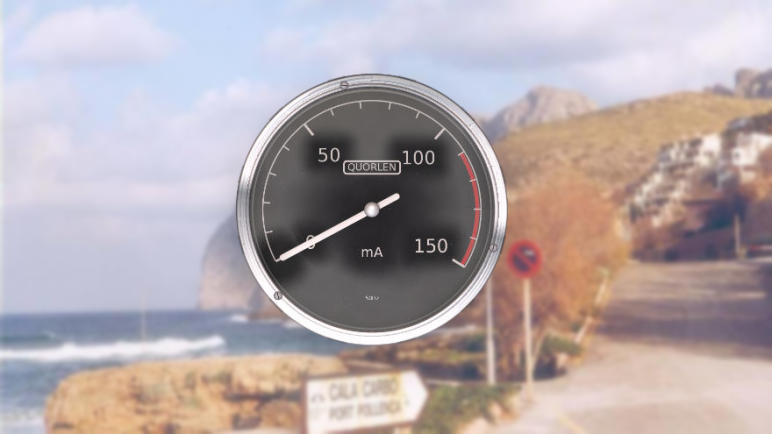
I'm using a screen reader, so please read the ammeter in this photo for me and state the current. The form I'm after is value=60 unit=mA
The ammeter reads value=0 unit=mA
